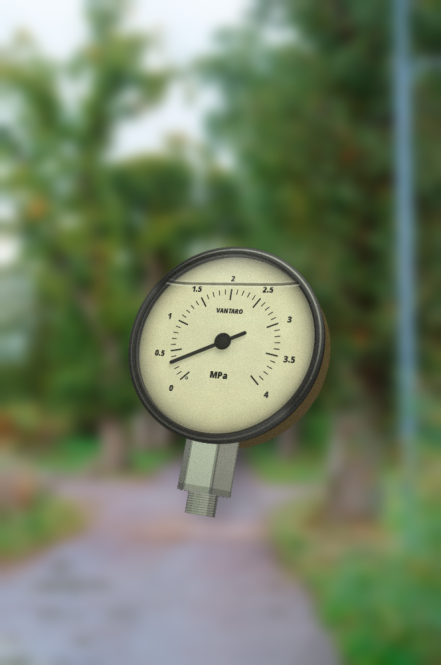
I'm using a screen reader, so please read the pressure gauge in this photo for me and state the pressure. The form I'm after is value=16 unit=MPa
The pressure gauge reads value=0.3 unit=MPa
